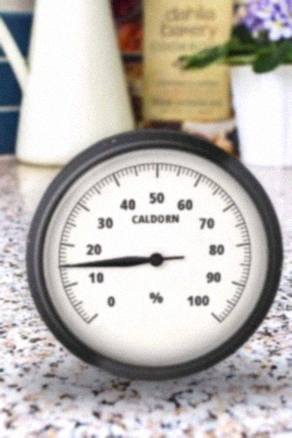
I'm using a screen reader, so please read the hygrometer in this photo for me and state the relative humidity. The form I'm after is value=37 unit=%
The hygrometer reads value=15 unit=%
